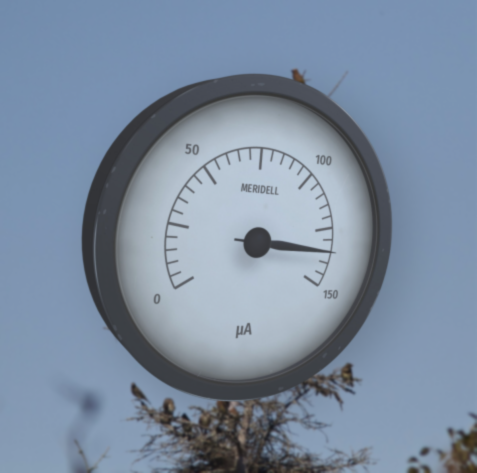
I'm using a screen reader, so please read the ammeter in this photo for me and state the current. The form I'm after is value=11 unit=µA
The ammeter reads value=135 unit=µA
